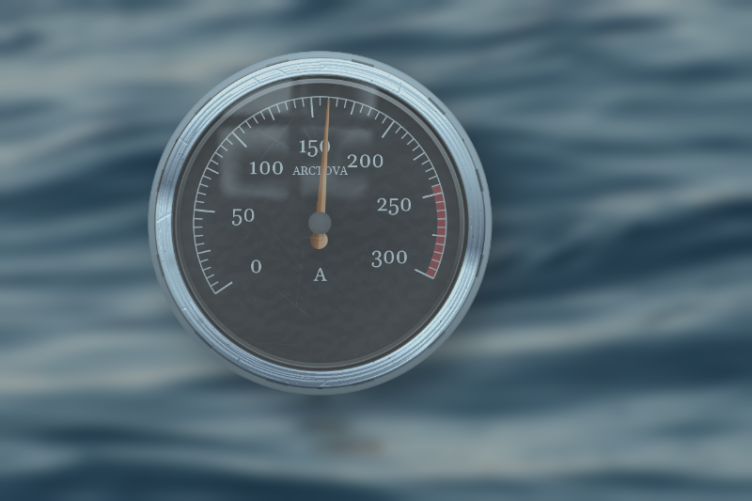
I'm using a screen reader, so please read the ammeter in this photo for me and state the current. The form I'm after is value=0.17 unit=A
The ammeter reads value=160 unit=A
